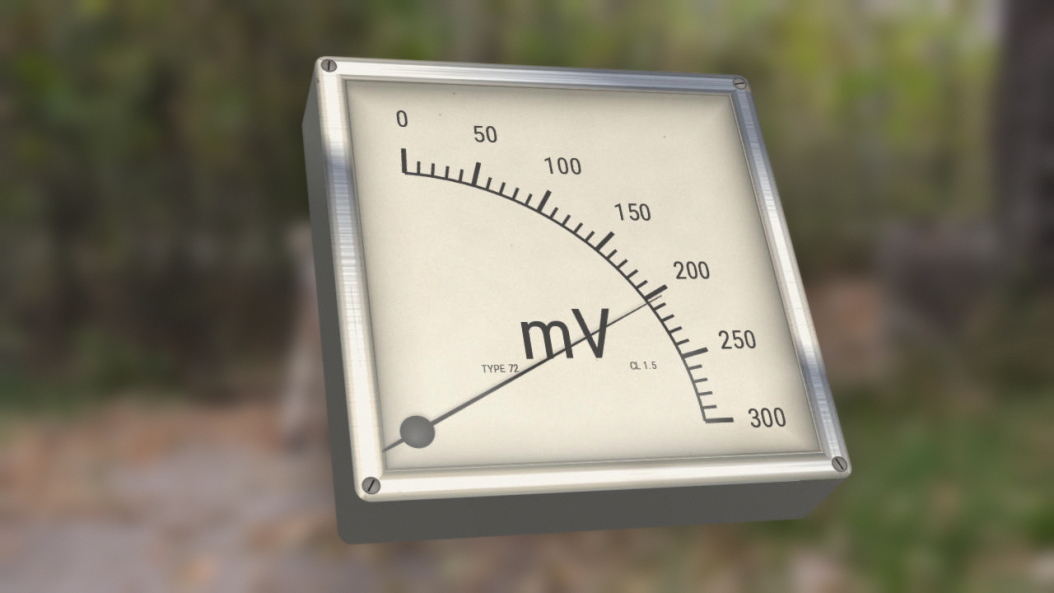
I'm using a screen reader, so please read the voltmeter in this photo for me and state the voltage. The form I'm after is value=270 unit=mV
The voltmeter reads value=205 unit=mV
